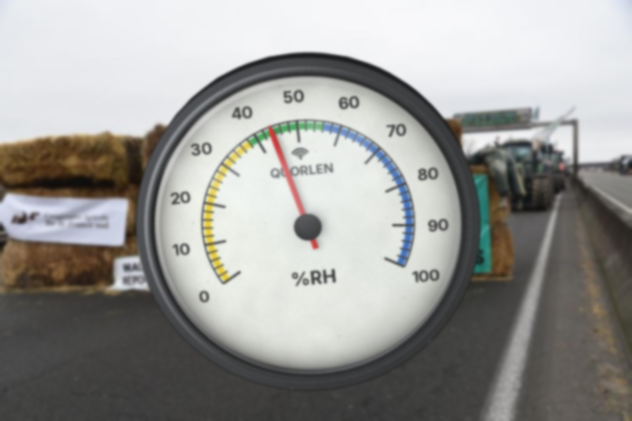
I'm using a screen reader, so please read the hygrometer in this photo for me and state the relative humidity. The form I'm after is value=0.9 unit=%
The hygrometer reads value=44 unit=%
